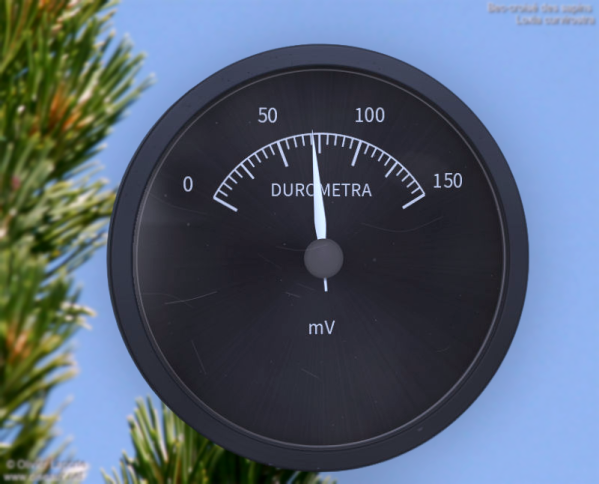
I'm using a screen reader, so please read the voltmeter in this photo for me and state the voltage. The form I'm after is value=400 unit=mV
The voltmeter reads value=70 unit=mV
